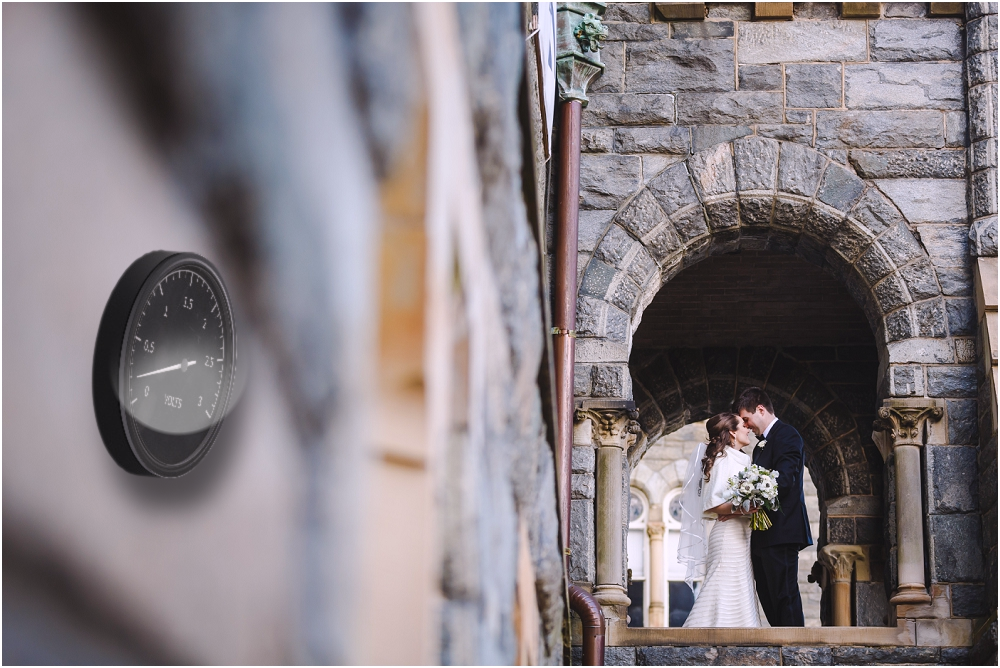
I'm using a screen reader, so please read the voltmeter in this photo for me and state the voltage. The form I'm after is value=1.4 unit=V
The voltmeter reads value=0.2 unit=V
